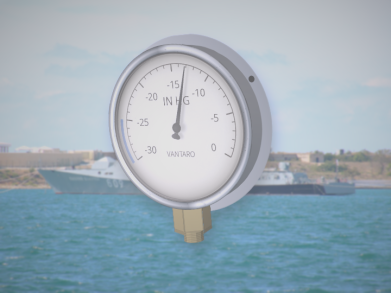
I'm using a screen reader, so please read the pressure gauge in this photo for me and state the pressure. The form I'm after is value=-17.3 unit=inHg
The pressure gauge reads value=-13 unit=inHg
